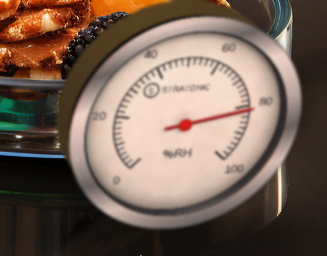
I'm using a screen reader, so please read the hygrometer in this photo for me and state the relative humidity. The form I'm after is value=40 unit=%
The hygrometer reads value=80 unit=%
